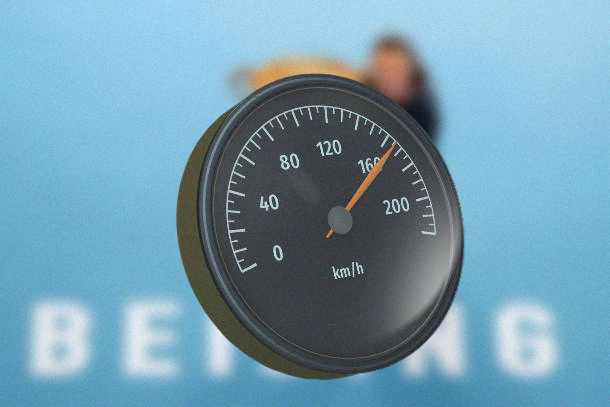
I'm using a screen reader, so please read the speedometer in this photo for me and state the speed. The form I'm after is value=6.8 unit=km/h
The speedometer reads value=165 unit=km/h
